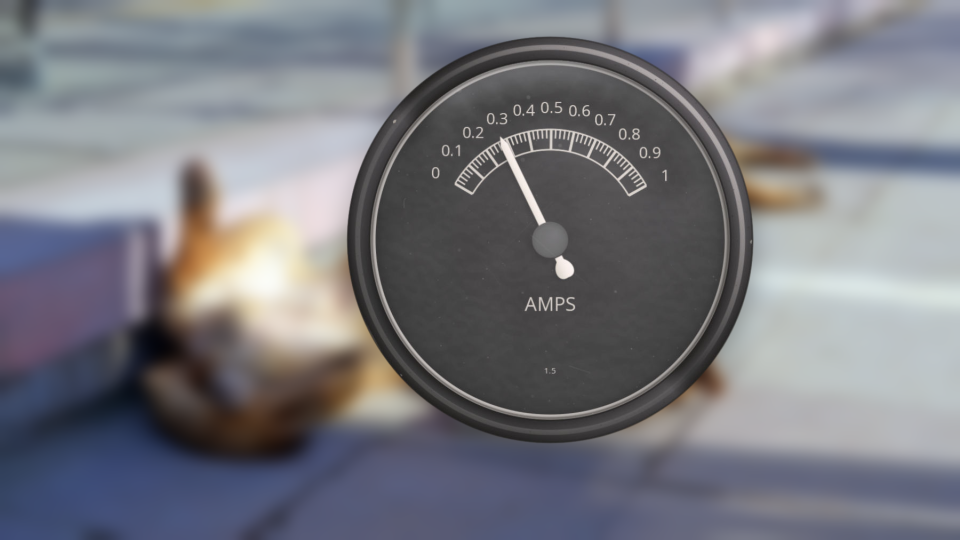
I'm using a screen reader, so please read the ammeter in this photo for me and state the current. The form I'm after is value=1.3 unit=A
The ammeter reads value=0.28 unit=A
